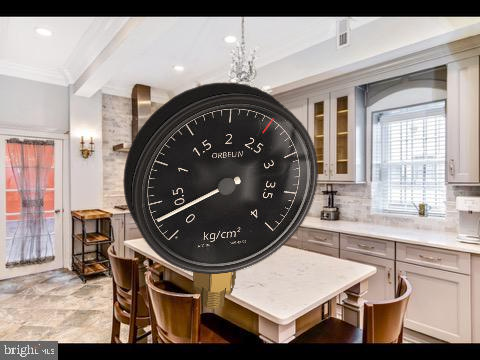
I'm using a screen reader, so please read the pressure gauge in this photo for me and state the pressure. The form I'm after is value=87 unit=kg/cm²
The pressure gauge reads value=0.3 unit=kg/cm²
